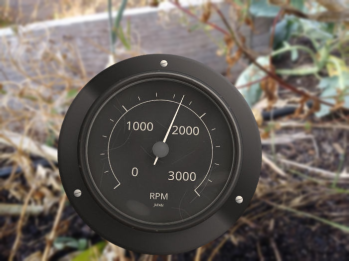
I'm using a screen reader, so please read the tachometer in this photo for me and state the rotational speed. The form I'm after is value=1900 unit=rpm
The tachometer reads value=1700 unit=rpm
